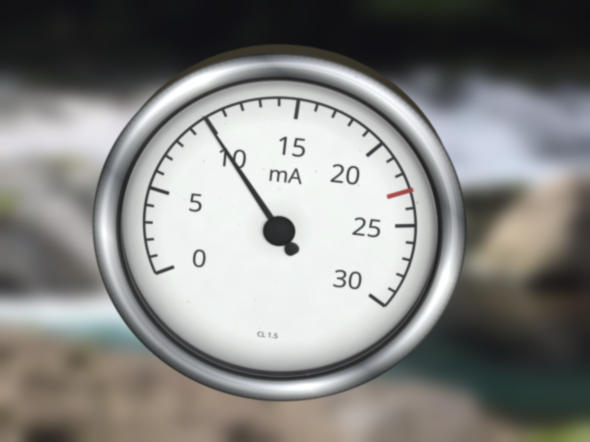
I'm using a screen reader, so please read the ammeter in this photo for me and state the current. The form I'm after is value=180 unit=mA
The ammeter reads value=10 unit=mA
